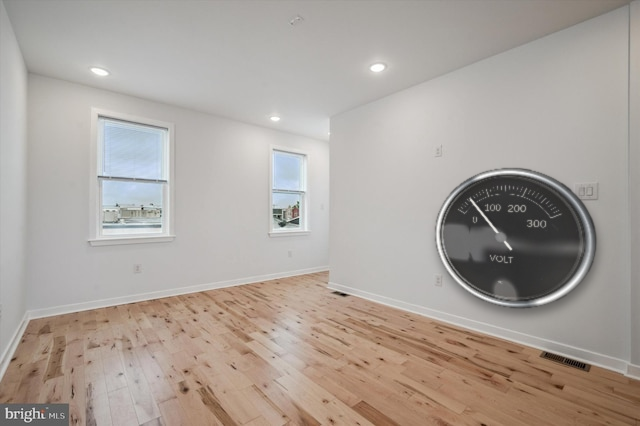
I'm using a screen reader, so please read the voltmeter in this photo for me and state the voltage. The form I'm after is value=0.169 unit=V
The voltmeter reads value=50 unit=V
